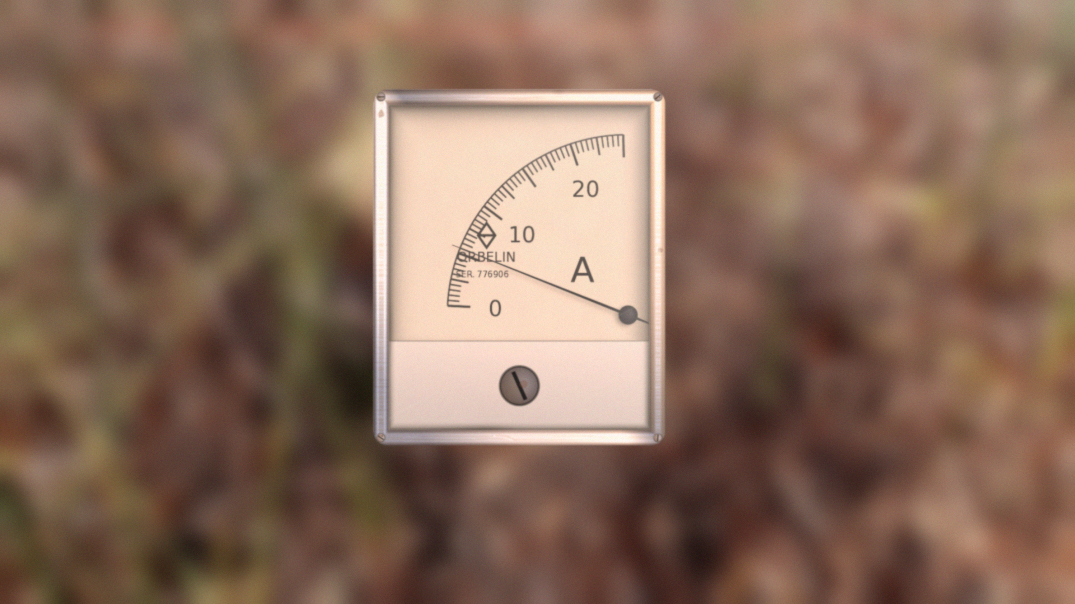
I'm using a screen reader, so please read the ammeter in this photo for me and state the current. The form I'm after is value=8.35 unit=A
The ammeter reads value=5.5 unit=A
